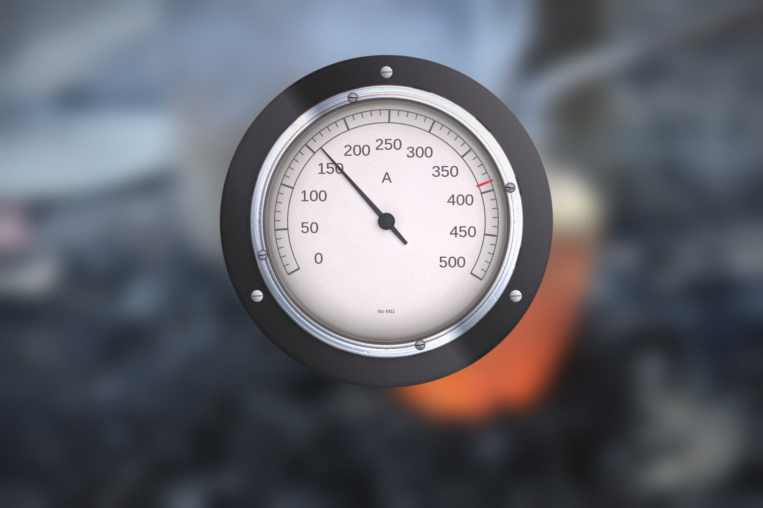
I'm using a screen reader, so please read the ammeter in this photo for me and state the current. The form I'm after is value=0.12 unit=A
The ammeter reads value=160 unit=A
